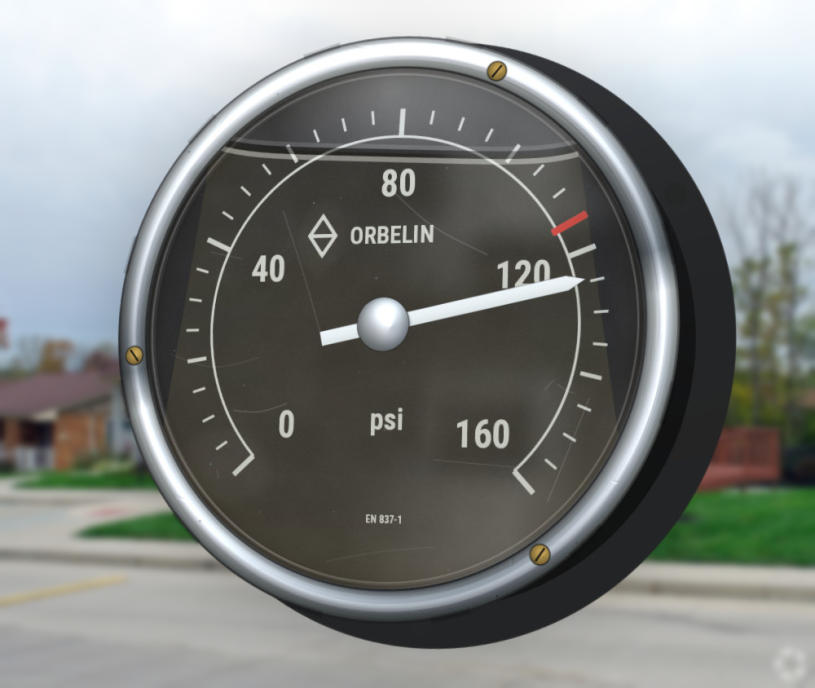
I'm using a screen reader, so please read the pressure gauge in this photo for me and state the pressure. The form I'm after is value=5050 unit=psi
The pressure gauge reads value=125 unit=psi
